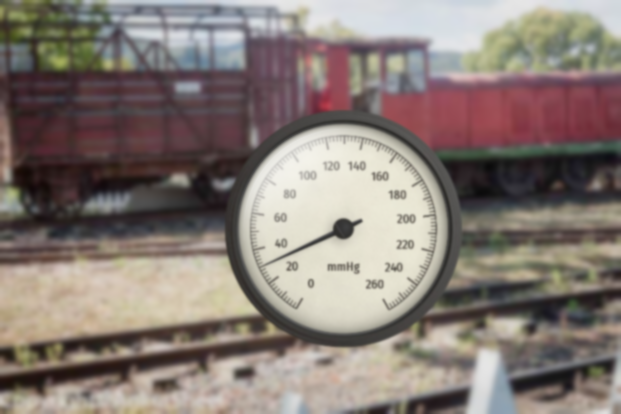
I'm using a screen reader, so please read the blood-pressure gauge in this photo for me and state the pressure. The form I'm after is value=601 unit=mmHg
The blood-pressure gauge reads value=30 unit=mmHg
